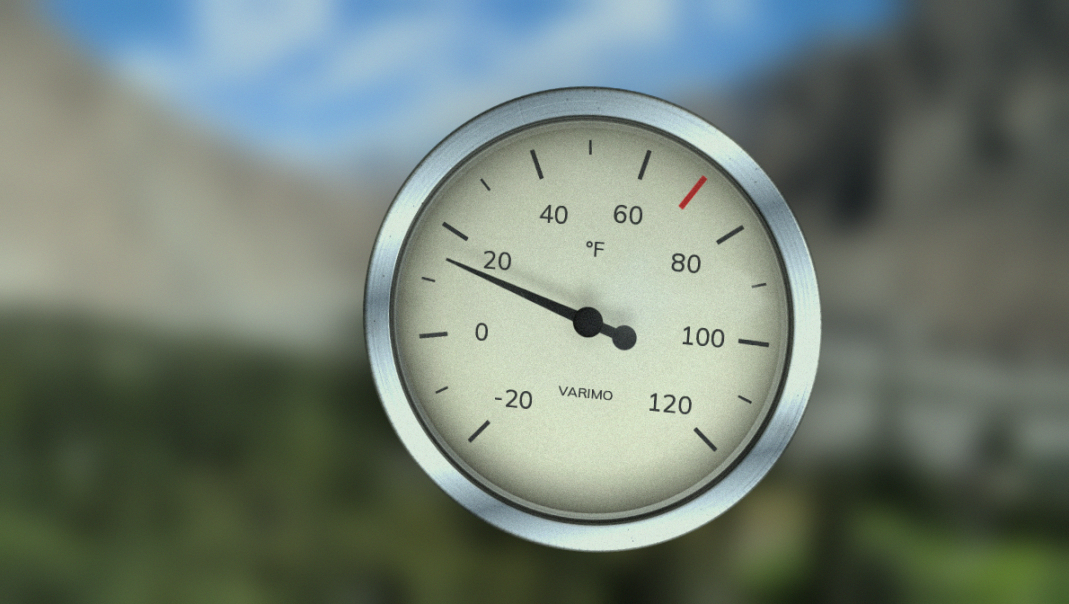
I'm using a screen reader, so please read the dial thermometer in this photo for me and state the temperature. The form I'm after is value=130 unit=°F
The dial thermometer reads value=15 unit=°F
